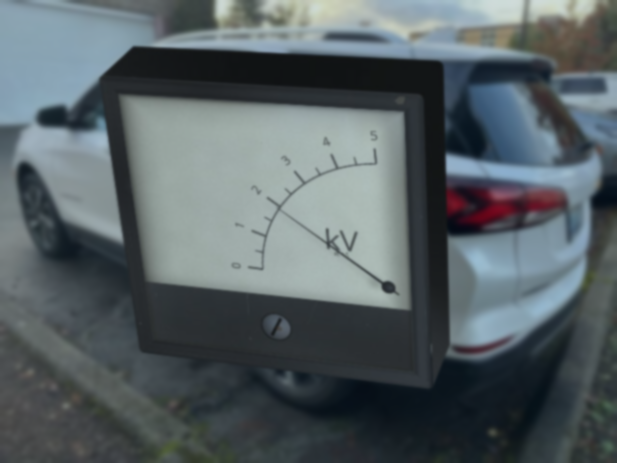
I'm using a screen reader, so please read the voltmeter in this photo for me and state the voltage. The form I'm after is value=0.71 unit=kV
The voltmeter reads value=2 unit=kV
